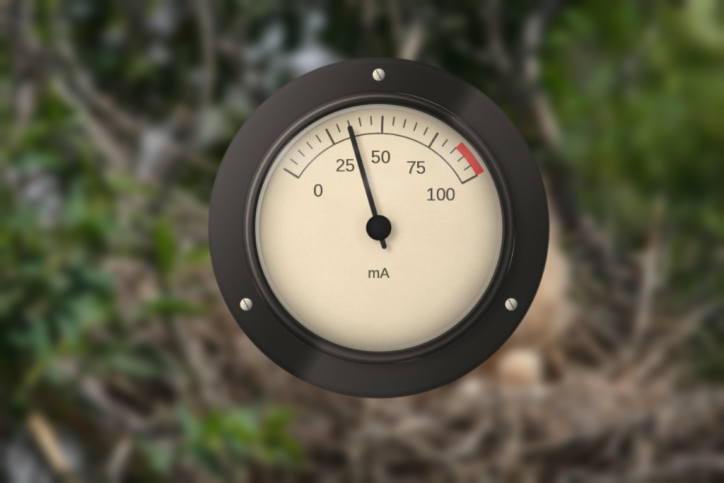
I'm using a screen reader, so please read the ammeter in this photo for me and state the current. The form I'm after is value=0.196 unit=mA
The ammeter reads value=35 unit=mA
